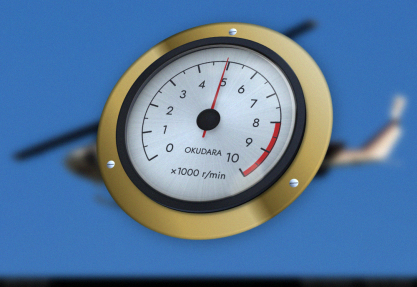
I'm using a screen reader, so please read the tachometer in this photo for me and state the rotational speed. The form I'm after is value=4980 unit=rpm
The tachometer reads value=5000 unit=rpm
